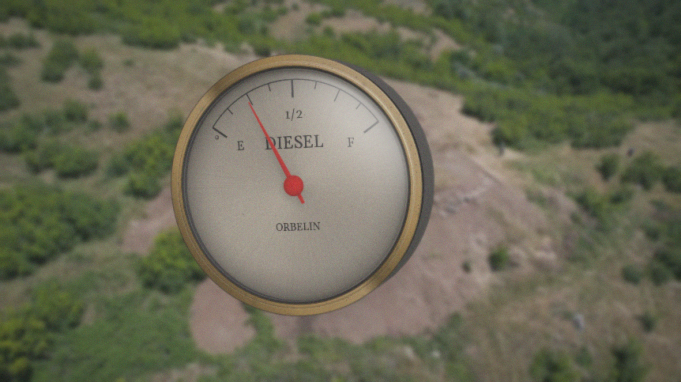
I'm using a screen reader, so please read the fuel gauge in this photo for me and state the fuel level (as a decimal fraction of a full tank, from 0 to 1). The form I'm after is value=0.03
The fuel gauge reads value=0.25
